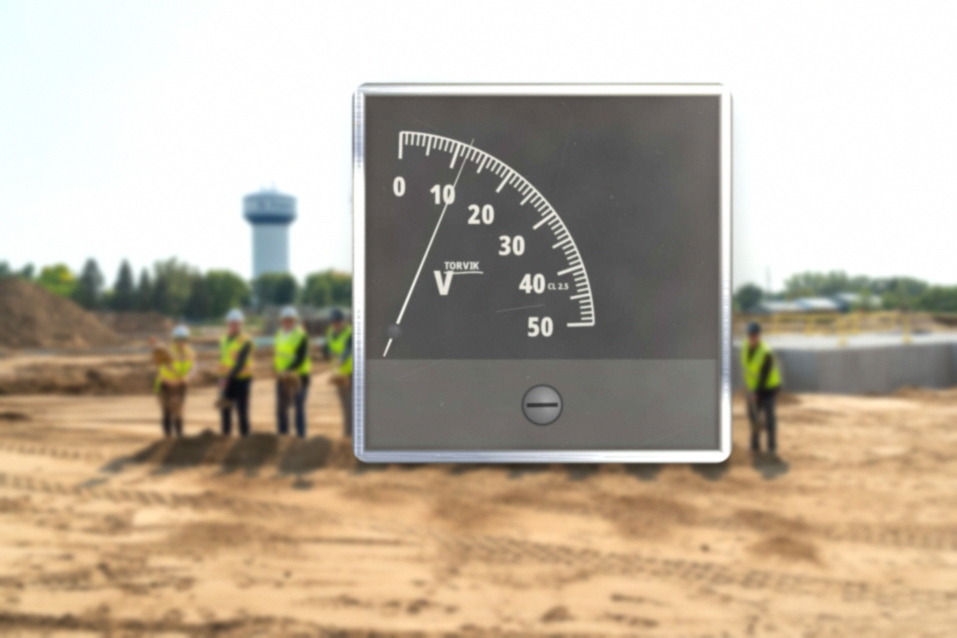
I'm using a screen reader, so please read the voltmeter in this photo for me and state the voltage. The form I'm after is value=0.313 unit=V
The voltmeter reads value=12 unit=V
